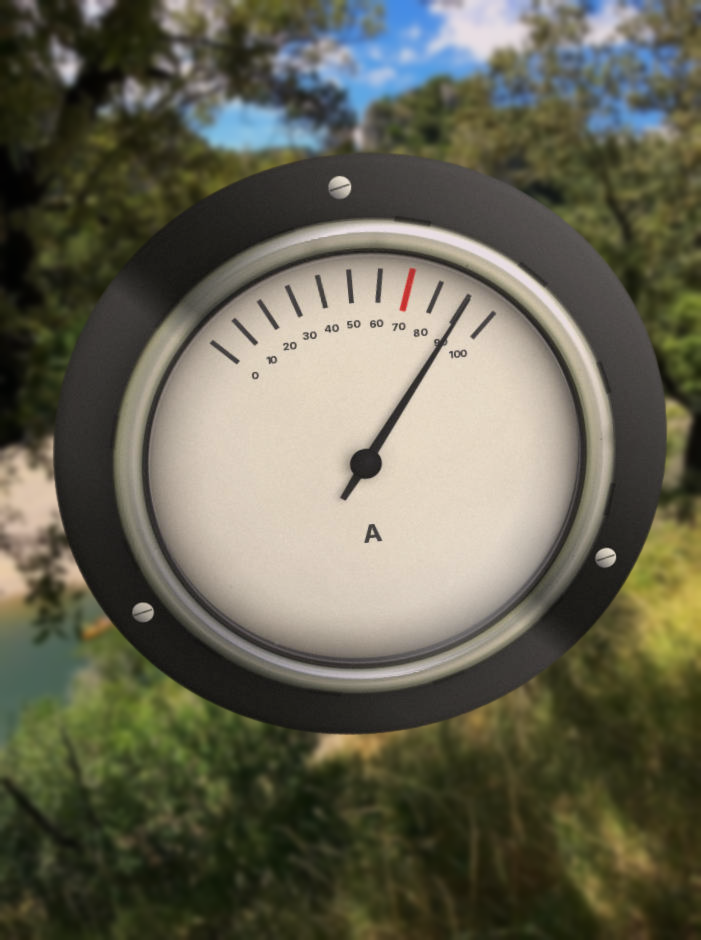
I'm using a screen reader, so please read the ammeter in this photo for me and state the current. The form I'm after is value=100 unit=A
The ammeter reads value=90 unit=A
